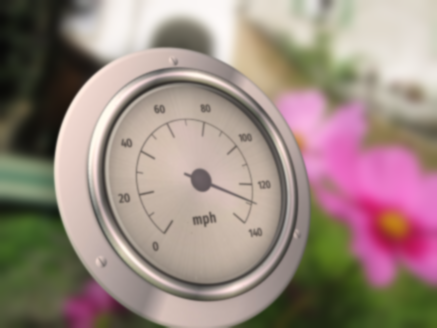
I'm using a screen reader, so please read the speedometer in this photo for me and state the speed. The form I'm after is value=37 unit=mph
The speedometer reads value=130 unit=mph
